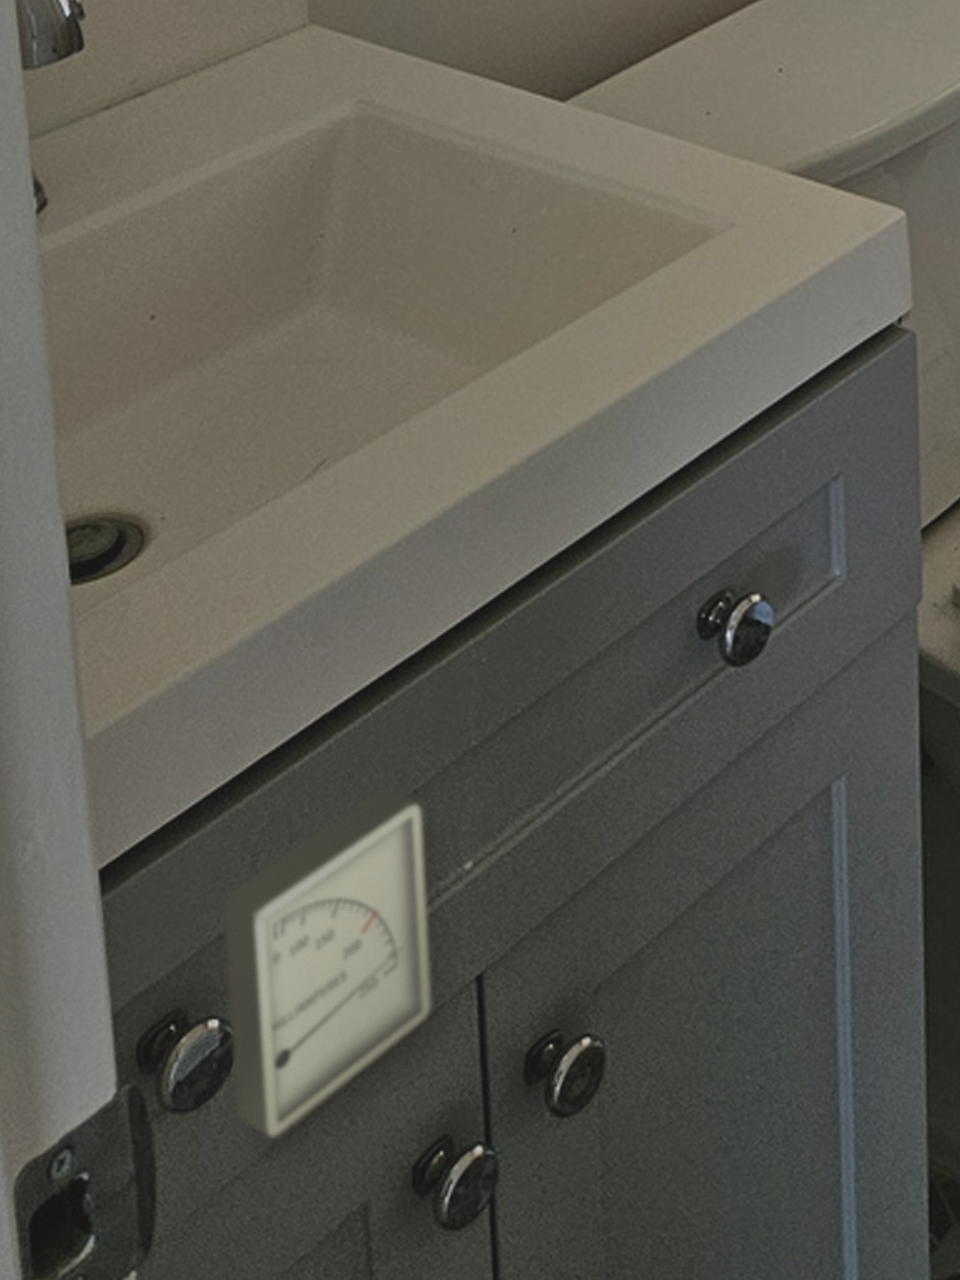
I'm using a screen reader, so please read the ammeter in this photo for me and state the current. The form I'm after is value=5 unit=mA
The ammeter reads value=240 unit=mA
